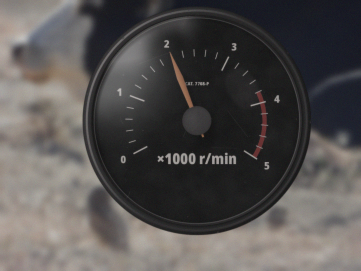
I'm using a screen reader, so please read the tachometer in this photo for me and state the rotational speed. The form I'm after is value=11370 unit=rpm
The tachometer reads value=2000 unit=rpm
